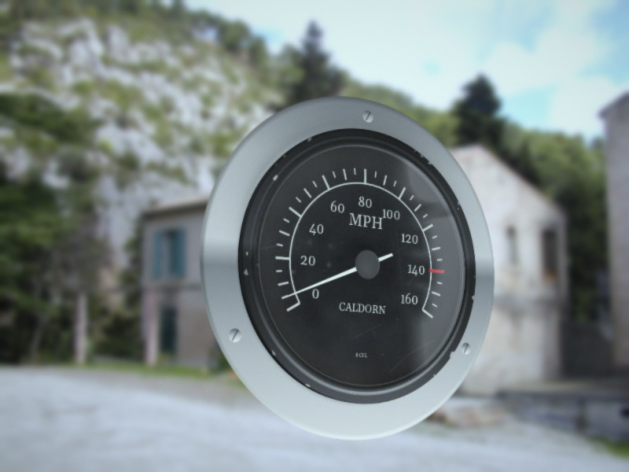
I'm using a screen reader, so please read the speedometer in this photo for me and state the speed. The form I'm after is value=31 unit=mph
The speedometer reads value=5 unit=mph
